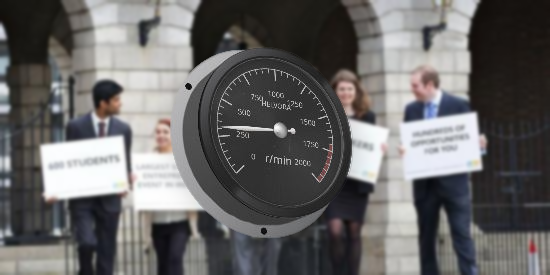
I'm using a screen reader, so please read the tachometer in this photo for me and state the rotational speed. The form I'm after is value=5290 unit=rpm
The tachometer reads value=300 unit=rpm
